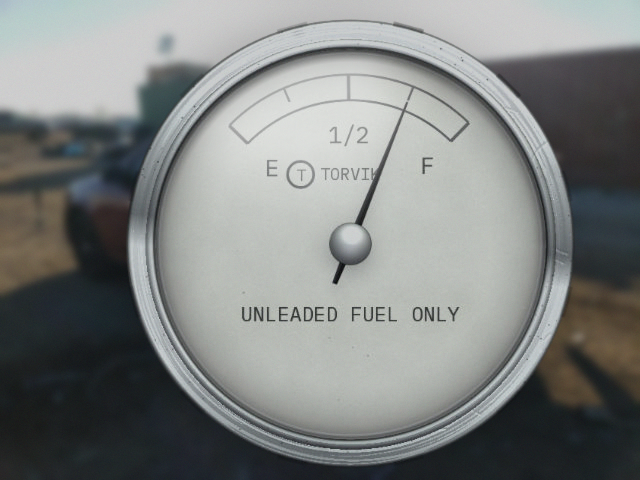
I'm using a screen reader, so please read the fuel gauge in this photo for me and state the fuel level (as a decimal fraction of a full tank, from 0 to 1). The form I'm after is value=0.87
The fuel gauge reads value=0.75
